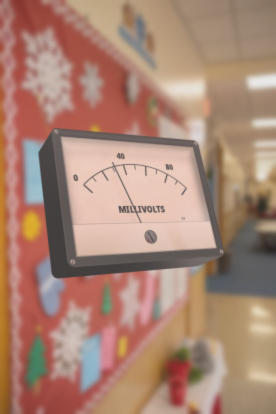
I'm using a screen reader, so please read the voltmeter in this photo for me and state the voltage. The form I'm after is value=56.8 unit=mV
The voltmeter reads value=30 unit=mV
